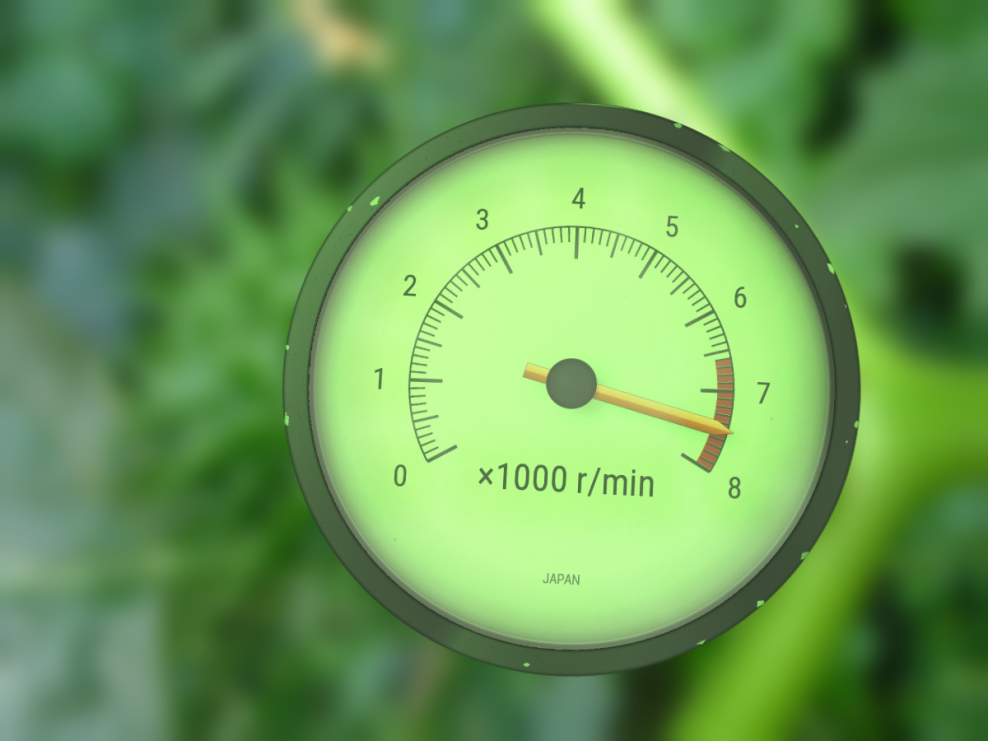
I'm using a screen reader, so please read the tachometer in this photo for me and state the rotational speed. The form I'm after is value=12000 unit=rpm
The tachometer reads value=7500 unit=rpm
